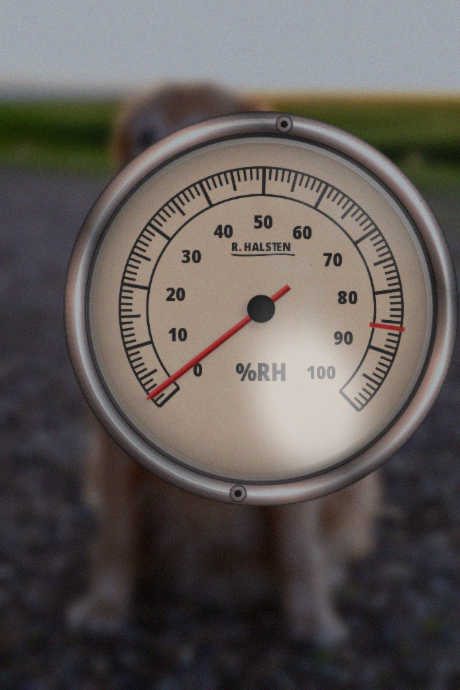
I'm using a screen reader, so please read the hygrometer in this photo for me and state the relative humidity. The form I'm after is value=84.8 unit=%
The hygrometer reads value=2 unit=%
